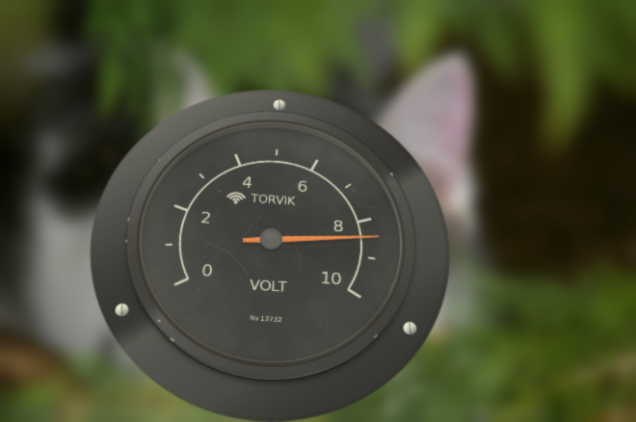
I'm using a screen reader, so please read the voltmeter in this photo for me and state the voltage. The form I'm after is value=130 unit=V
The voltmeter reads value=8.5 unit=V
